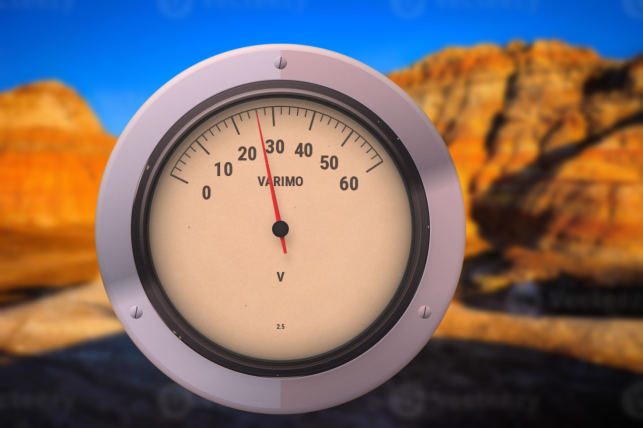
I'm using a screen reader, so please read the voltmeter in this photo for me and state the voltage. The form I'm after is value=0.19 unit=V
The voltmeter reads value=26 unit=V
